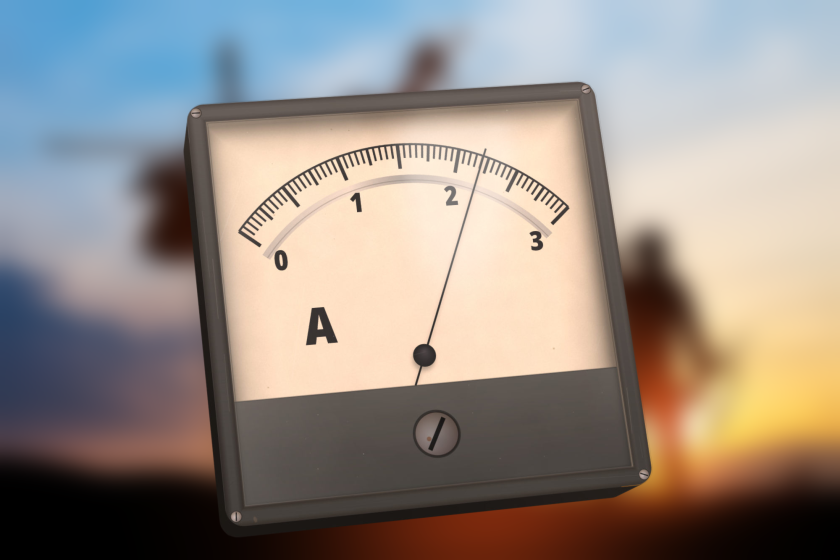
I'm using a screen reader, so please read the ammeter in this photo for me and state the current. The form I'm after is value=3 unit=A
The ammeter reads value=2.2 unit=A
